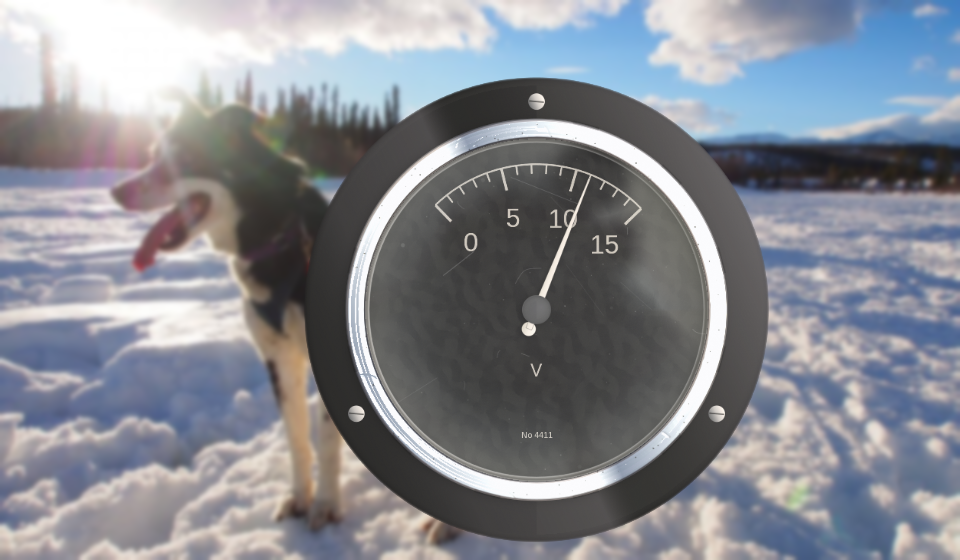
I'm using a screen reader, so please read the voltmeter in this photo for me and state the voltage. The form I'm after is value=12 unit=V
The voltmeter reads value=11 unit=V
